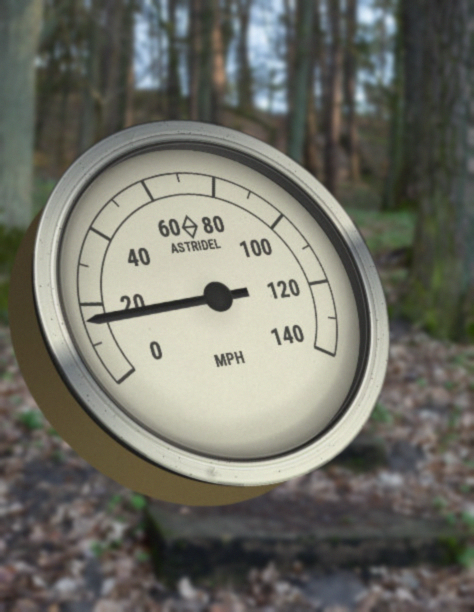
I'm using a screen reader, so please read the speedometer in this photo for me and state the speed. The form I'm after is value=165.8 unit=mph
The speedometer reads value=15 unit=mph
